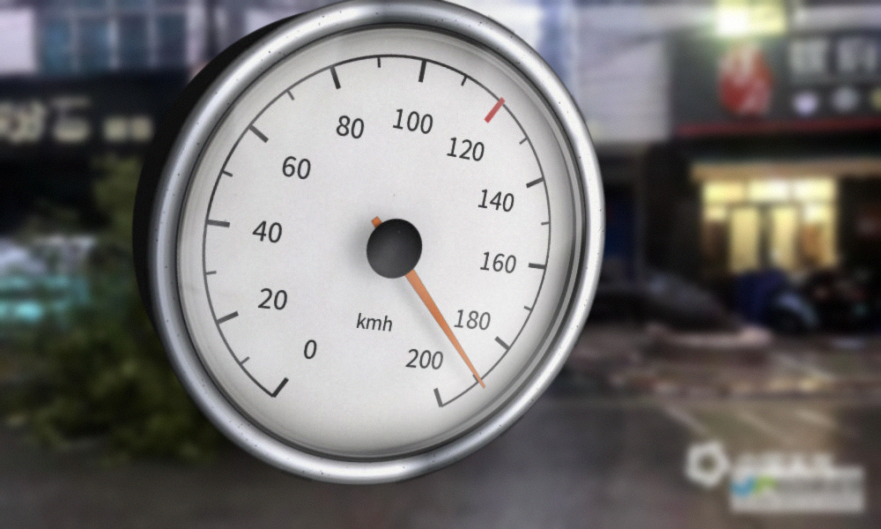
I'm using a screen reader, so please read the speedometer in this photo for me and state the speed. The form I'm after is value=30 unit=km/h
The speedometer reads value=190 unit=km/h
